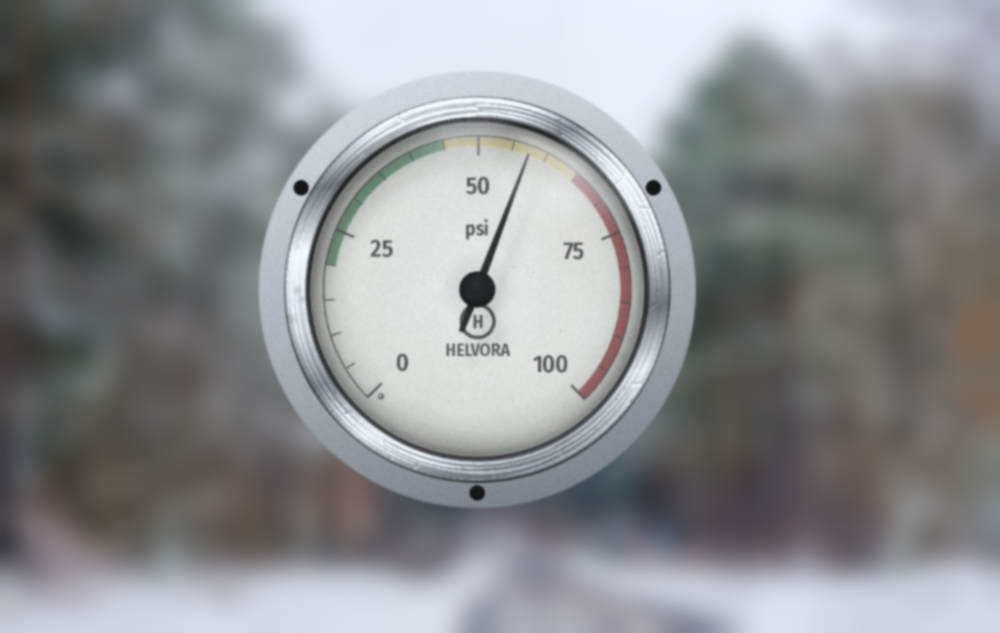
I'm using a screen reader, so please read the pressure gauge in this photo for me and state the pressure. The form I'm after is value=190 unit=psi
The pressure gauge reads value=57.5 unit=psi
